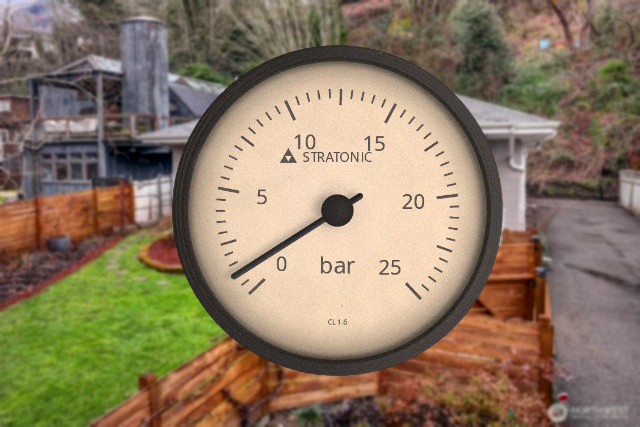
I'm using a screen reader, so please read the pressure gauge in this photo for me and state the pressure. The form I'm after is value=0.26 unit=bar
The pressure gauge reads value=1 unit=bar
